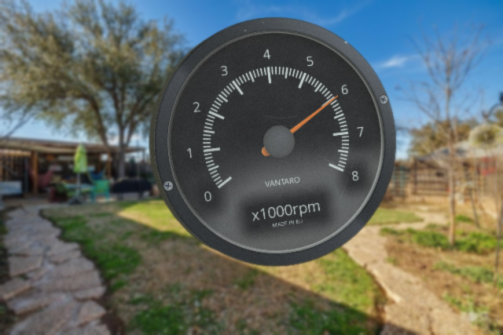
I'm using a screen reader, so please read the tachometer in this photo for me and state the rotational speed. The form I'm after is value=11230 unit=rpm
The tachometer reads value=6000 unit=rpm
